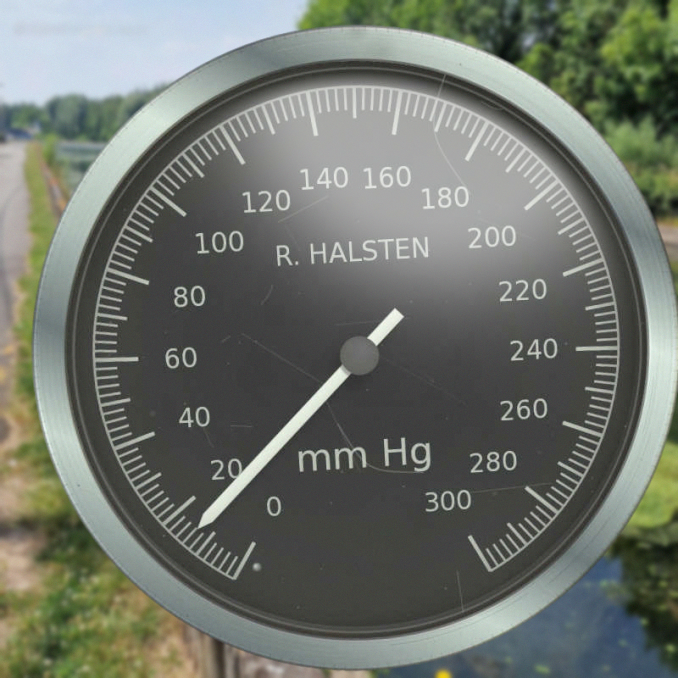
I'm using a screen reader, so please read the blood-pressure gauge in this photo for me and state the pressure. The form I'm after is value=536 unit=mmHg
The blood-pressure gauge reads value=14 unit=mmHg
